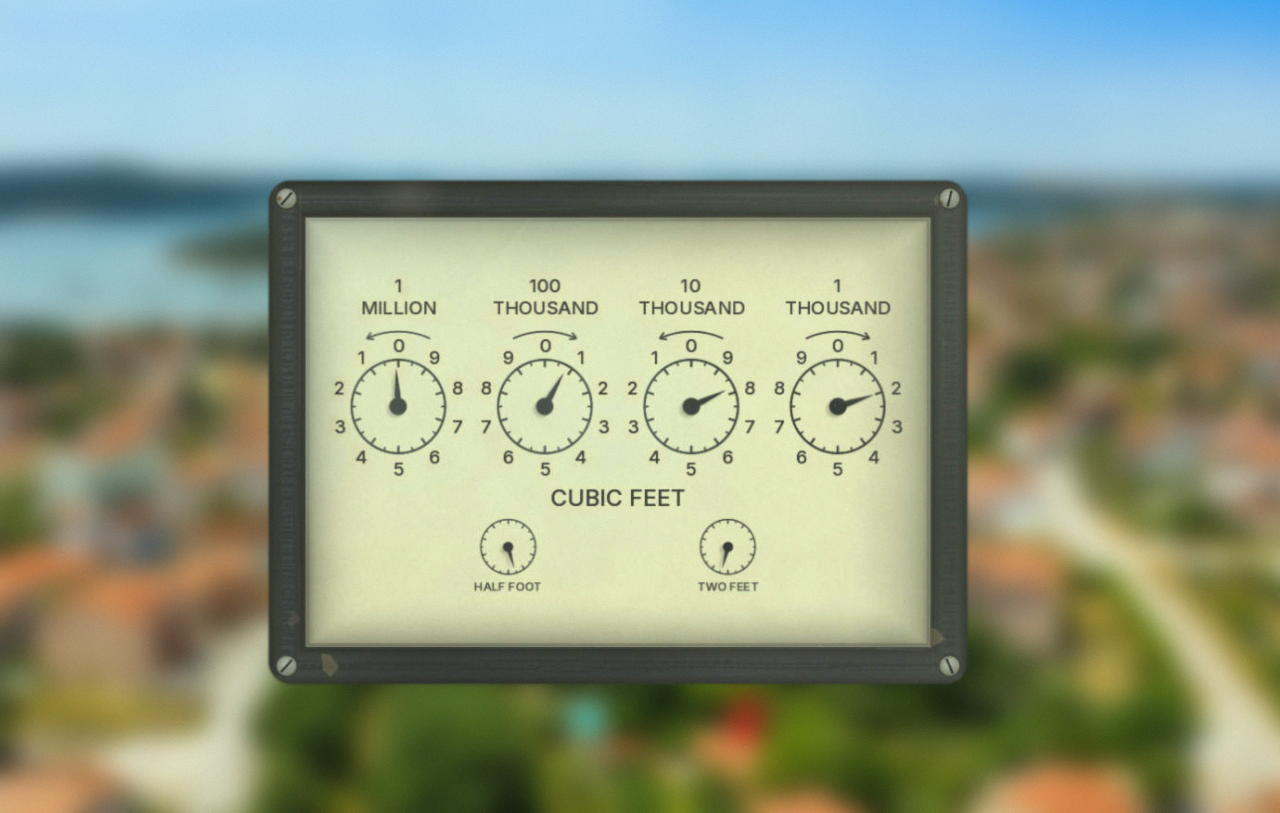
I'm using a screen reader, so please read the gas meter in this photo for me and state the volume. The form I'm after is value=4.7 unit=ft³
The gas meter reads value=8200 unit=ft³
